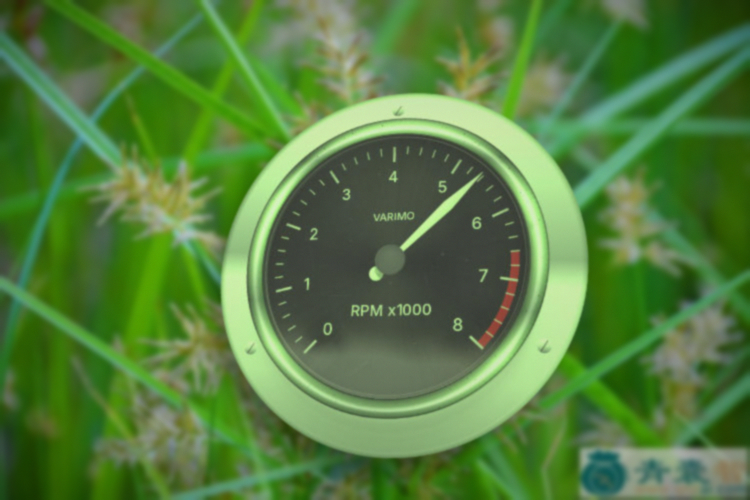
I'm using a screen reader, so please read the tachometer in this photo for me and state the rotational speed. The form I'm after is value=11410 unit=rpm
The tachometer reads value=5400 unit=rpm
